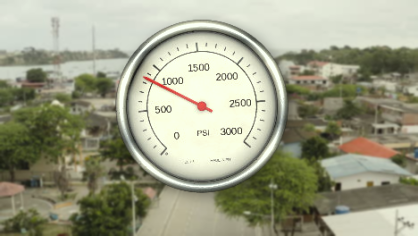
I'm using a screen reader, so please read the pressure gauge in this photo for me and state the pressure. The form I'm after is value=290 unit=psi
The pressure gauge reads value=850 unit=psi
